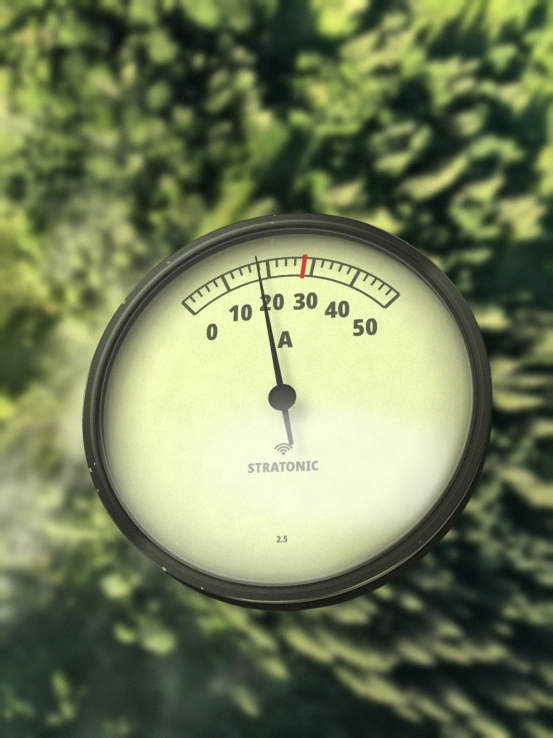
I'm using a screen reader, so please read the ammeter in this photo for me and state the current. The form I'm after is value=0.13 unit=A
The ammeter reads value=18 unit=A
